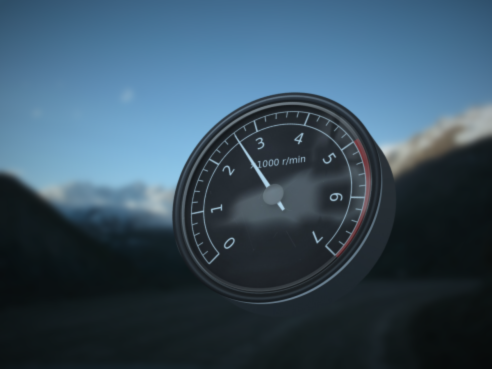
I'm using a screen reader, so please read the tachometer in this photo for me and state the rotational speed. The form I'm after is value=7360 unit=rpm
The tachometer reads value=2600 unit=rpm
